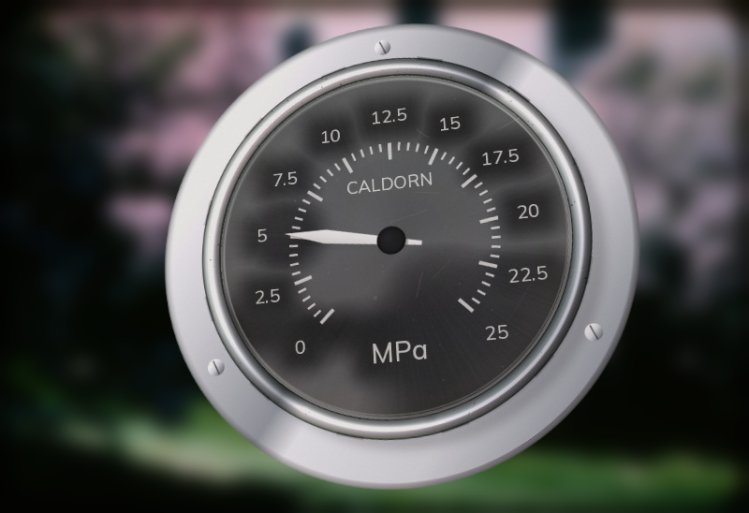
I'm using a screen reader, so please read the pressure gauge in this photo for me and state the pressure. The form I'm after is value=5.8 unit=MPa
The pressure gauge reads value=5 unit=MPa
